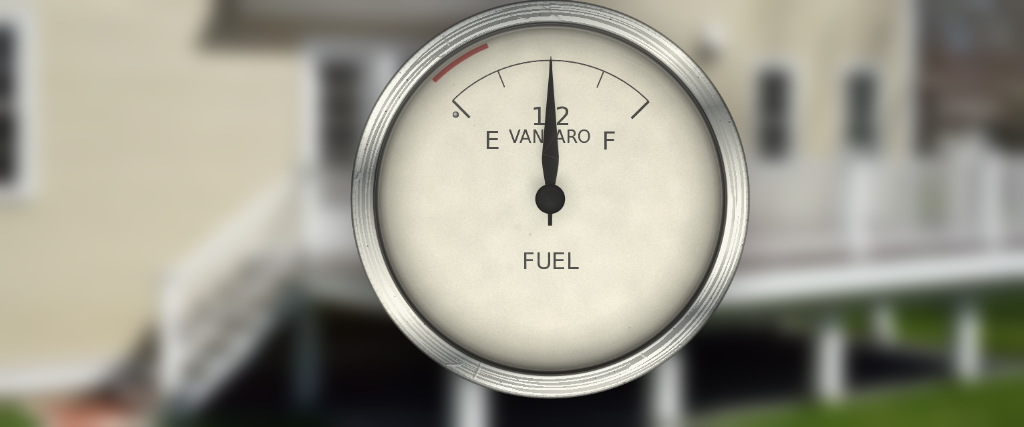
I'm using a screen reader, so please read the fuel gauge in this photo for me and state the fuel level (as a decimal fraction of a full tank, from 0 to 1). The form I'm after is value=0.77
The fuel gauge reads value=0.5
